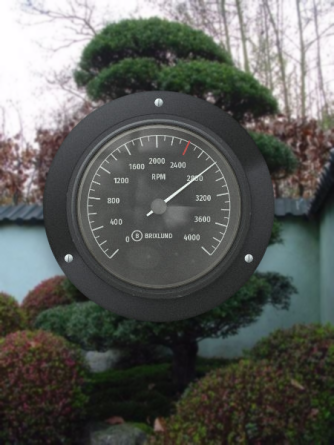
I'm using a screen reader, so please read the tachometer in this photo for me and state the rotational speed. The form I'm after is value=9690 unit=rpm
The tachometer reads value=2800 unit=rpm
